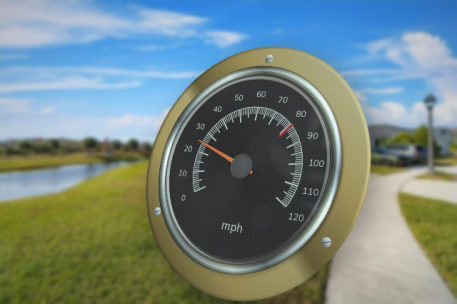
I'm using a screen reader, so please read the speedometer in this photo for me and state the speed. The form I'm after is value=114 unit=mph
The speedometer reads value=25 unit=mph
